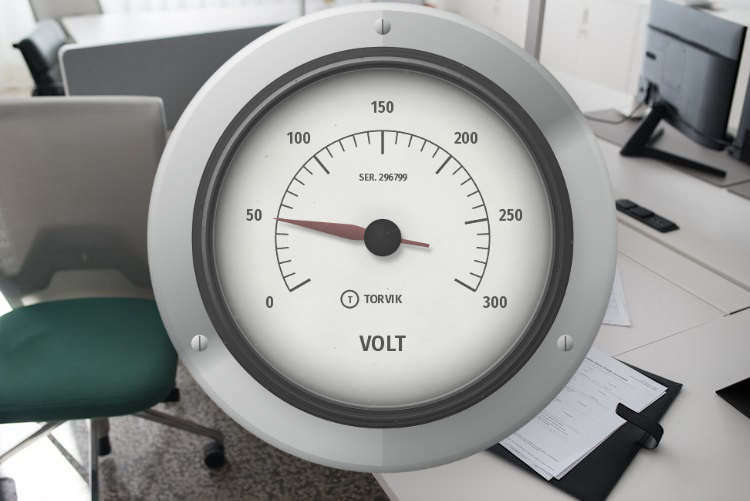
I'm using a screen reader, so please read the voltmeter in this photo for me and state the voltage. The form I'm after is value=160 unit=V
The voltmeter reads value=50 unit=V
